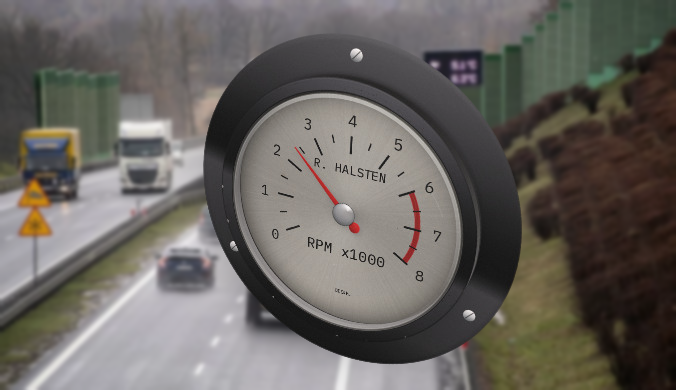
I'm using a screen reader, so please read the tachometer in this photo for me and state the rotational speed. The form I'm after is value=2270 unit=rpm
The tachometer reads value=2500 unit=rpm
